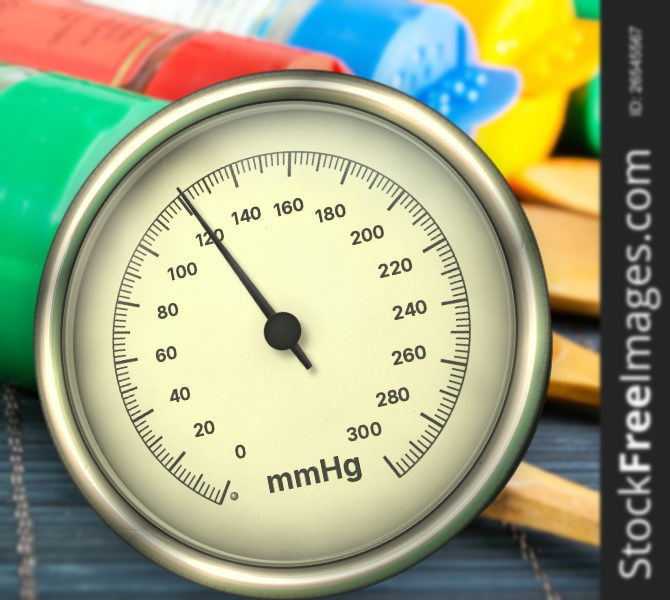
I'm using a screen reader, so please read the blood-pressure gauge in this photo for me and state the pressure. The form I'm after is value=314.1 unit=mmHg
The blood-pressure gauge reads value=122 unit=mmHg
